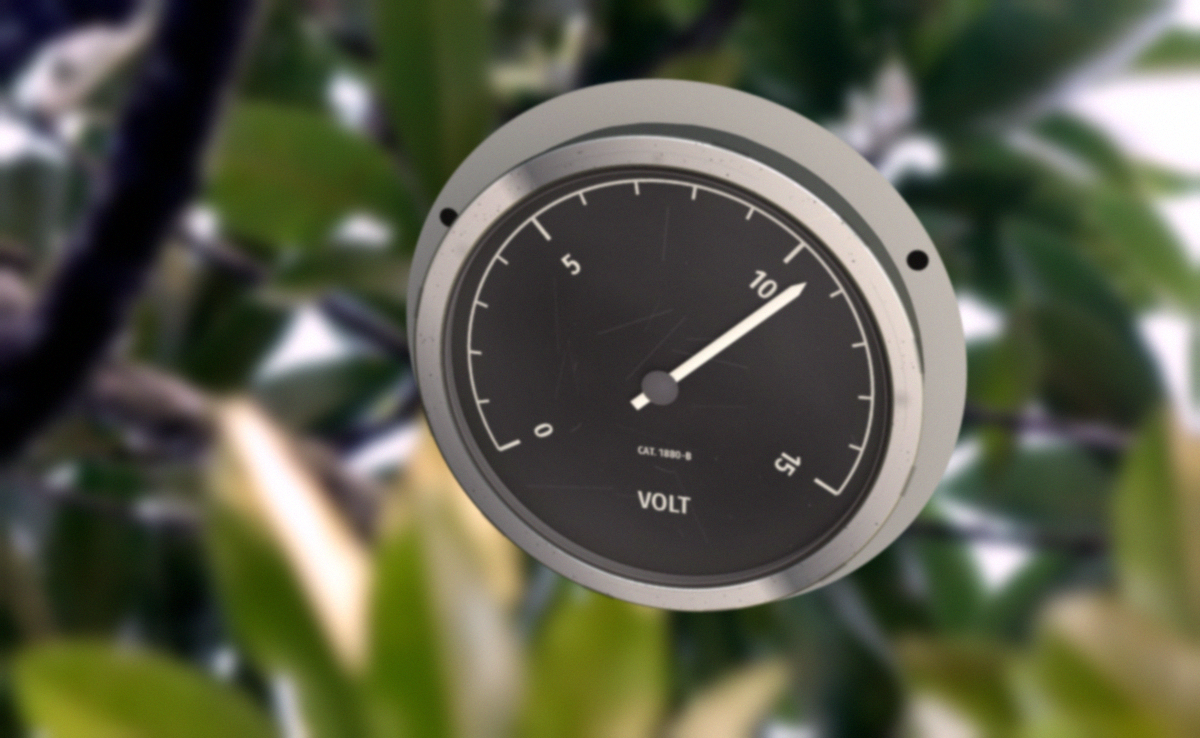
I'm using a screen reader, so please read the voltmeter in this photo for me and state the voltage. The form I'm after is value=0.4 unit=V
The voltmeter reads value=10.5 unit=V
